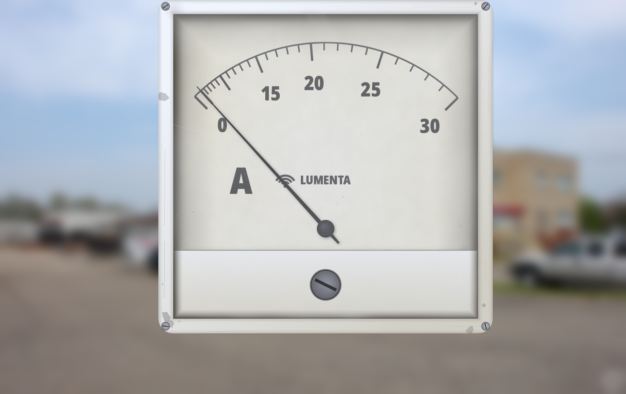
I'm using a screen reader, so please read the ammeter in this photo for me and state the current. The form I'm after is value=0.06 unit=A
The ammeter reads value=5 unit=A
